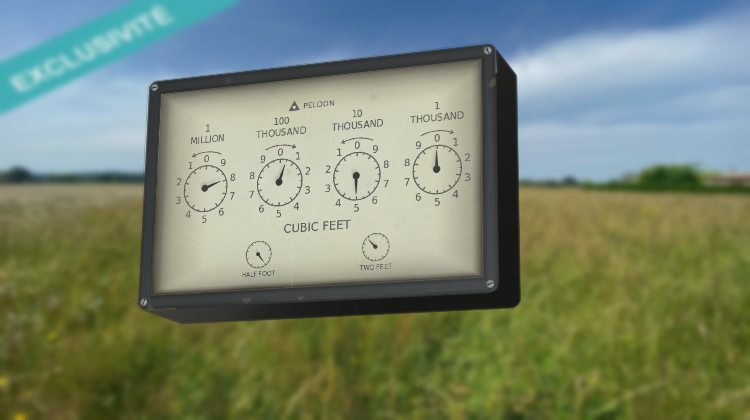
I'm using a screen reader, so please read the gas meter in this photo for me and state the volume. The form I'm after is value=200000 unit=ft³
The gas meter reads value=805000 unit=ft³
